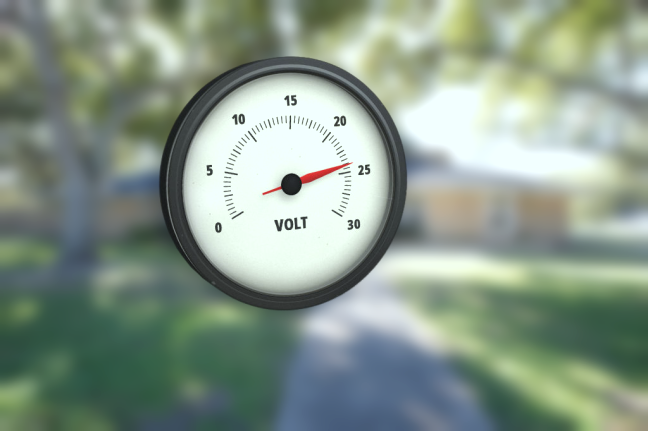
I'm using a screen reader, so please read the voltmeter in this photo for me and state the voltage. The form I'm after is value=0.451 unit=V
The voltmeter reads value=24 unit=V
